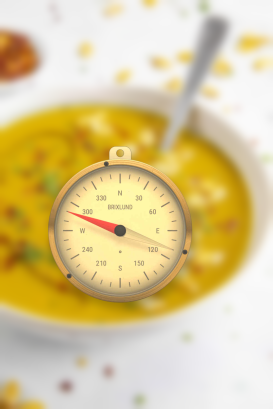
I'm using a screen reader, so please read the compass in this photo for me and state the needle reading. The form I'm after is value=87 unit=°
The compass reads value=290 unit=°
